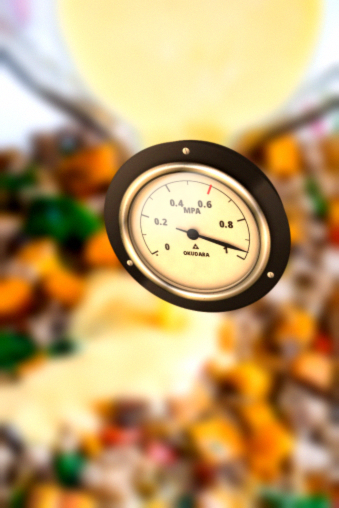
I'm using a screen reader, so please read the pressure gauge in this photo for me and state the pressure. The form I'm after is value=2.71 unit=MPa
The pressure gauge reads value=0.95 unit=MPa
